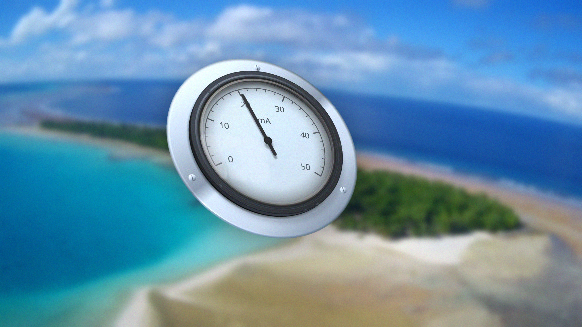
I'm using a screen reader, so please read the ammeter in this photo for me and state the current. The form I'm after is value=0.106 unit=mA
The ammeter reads value=20 unit=mA
